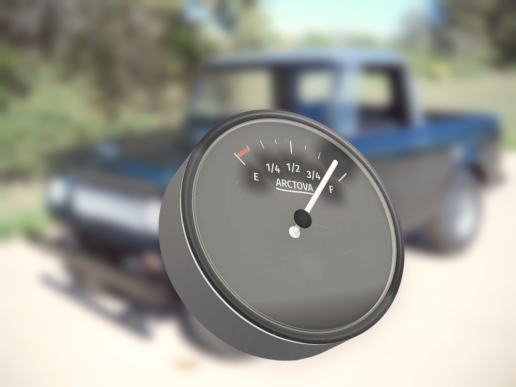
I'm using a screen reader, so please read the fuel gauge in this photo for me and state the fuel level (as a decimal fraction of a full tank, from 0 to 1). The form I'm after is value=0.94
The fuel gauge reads value=0.875
